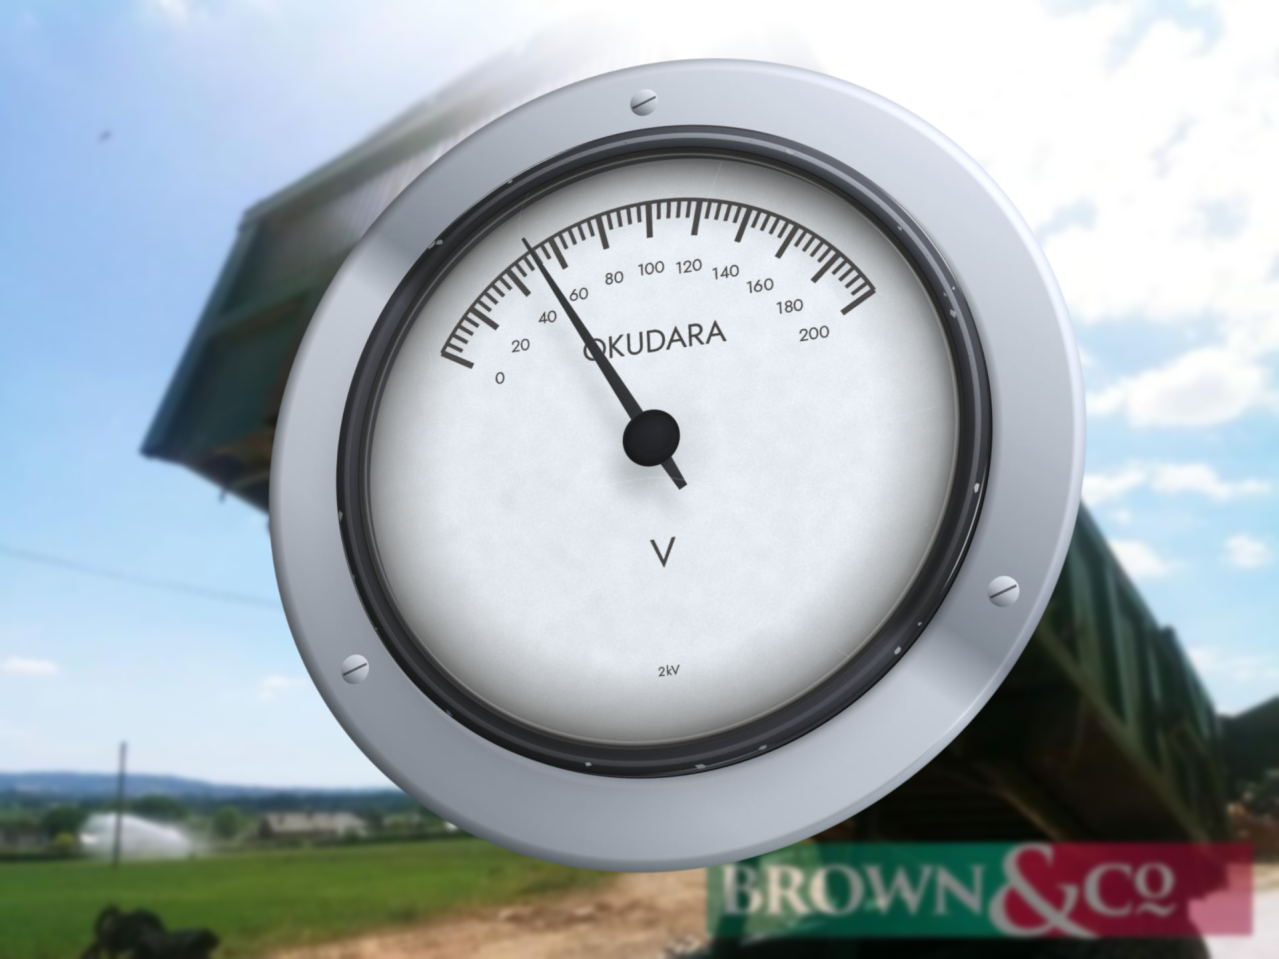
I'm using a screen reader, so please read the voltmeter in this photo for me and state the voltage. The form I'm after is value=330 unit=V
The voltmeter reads value=52 unit=V
